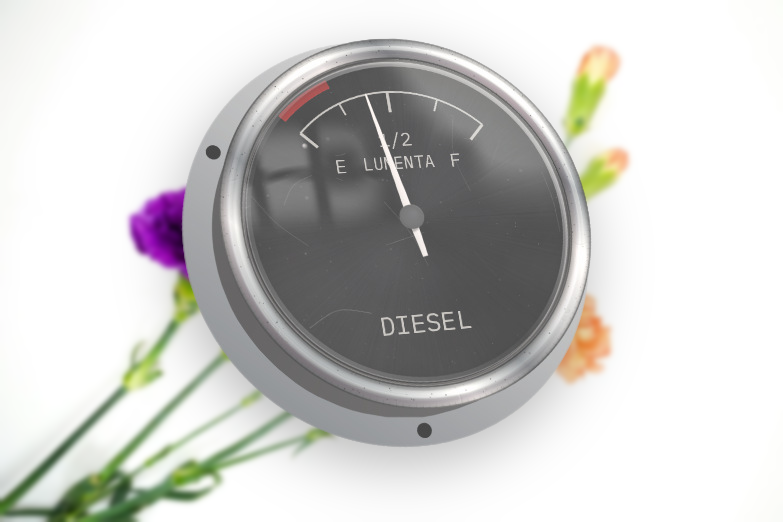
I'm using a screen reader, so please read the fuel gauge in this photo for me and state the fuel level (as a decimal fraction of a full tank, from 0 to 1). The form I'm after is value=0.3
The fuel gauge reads value=0.375
